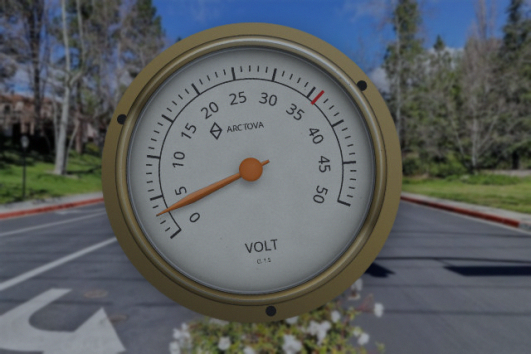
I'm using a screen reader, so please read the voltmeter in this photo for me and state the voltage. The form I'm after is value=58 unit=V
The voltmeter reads value=3 unit=V
